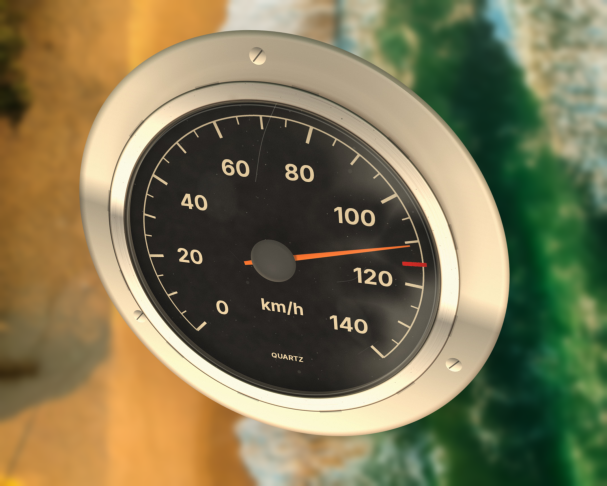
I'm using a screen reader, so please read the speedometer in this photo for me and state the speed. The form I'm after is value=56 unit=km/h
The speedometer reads value=110 unit=km/h
